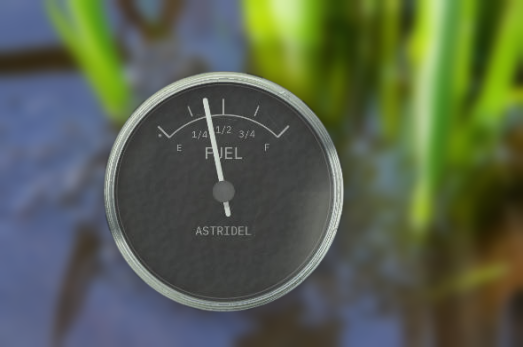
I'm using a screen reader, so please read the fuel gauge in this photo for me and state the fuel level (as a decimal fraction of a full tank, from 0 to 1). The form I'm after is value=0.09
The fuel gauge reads value=0.375
